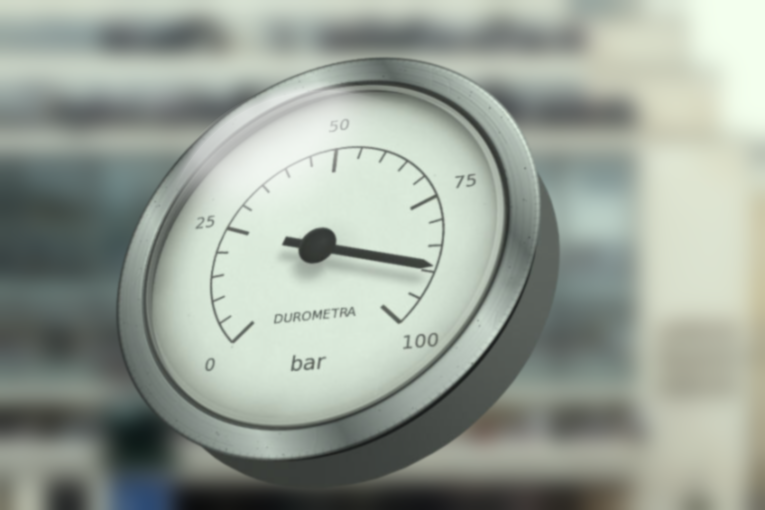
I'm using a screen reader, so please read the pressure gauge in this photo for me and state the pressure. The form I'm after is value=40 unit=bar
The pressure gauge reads value=90 unit=bar
